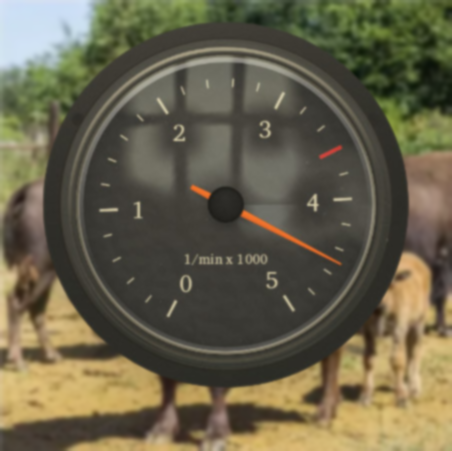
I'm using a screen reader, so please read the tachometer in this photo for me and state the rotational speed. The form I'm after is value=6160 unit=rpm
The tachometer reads value=4500 unit=rpm
